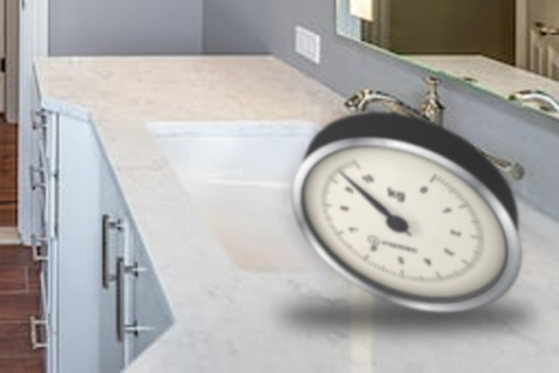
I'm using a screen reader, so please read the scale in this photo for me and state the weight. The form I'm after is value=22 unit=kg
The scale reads value=9.5 unit=kg
